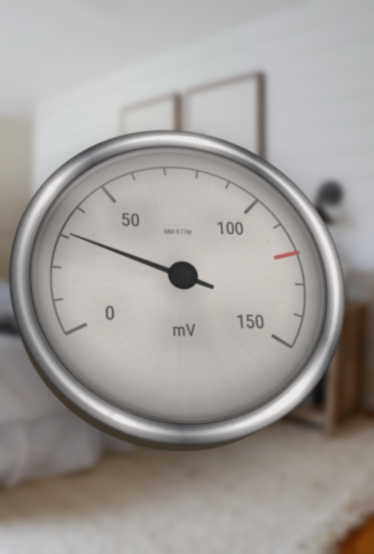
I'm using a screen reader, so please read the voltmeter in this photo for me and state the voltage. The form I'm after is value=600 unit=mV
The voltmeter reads value=30 unit=mV
